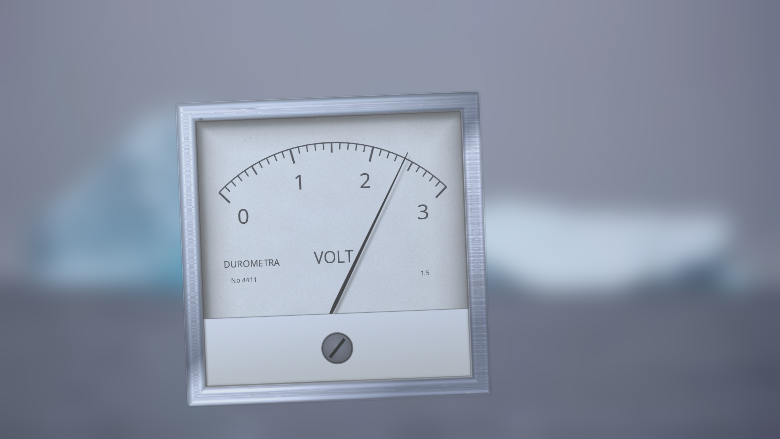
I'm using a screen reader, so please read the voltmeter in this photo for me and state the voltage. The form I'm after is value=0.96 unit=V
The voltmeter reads value=2.4 unit=V
